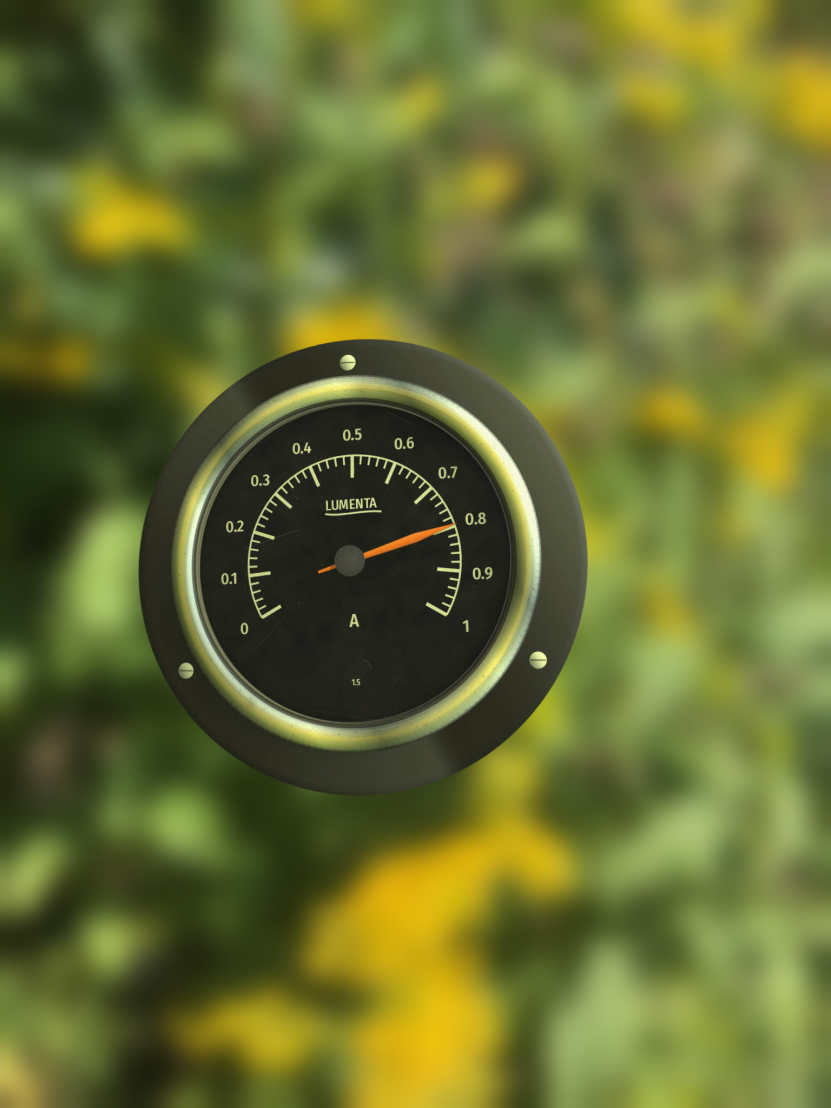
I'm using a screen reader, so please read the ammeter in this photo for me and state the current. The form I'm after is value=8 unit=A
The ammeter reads value=0.8 unit=A
